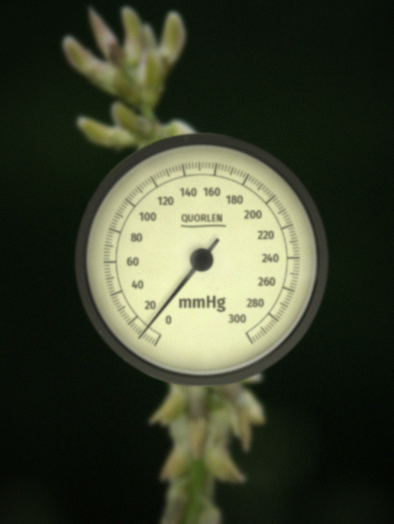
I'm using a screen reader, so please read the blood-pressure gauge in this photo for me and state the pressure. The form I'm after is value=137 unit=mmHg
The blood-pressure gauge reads value=10 unit=mmHg
